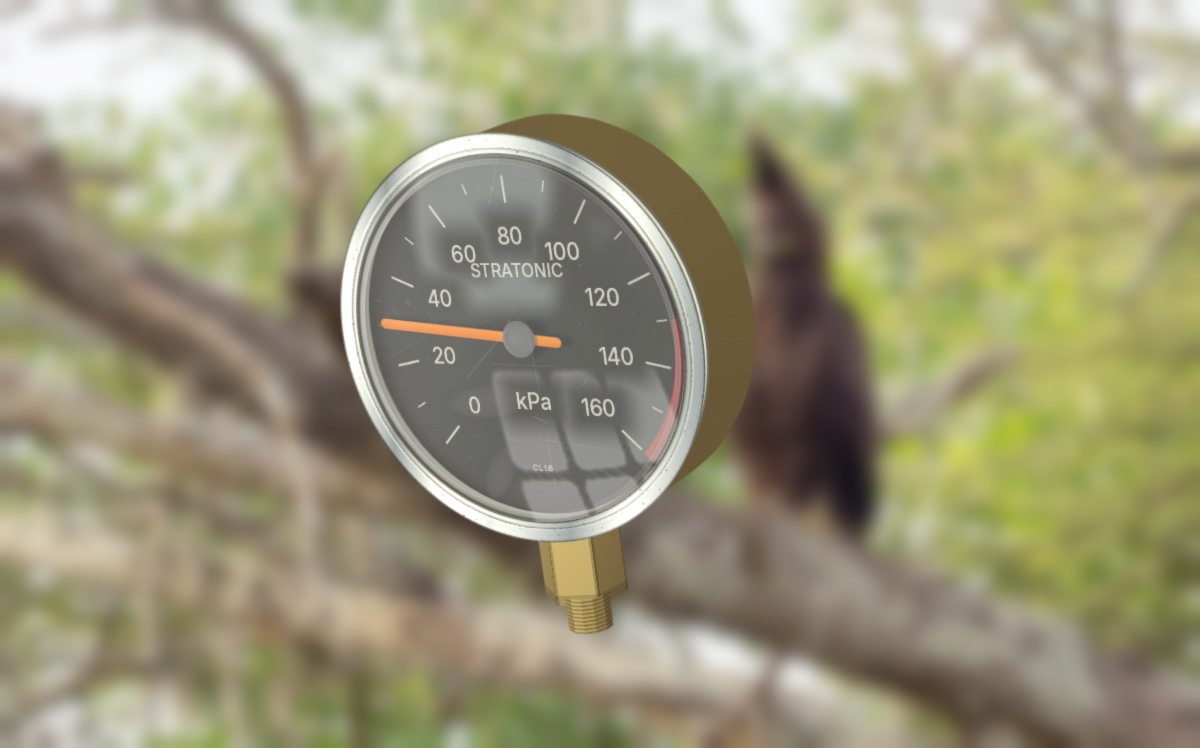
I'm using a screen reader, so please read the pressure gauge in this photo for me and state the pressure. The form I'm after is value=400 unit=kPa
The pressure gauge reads value=30 unit=kPa
